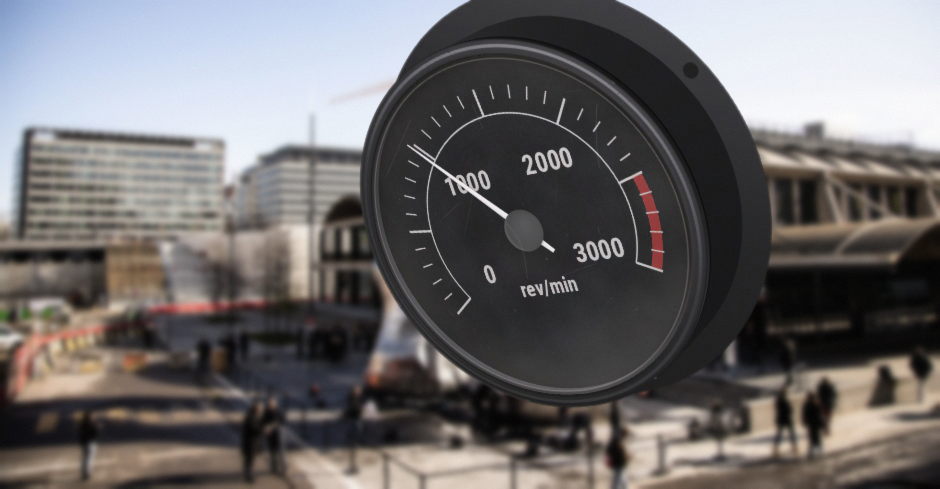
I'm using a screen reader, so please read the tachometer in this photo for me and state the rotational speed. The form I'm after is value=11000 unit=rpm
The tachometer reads value=1000 unit=rpm
